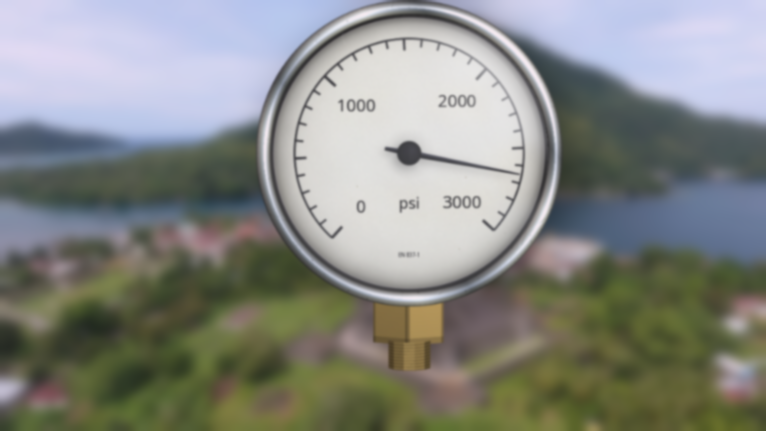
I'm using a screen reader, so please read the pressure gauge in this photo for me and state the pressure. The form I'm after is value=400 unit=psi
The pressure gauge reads value=2650 unit=psi
